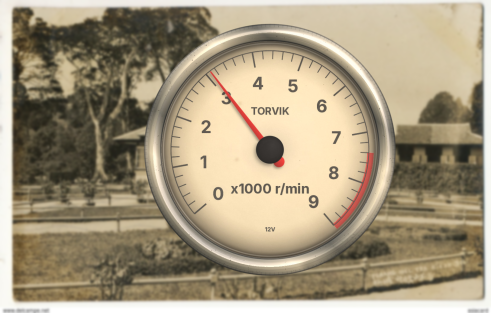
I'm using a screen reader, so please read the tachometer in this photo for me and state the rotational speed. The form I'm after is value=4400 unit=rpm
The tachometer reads value=3100 unit=rpm
